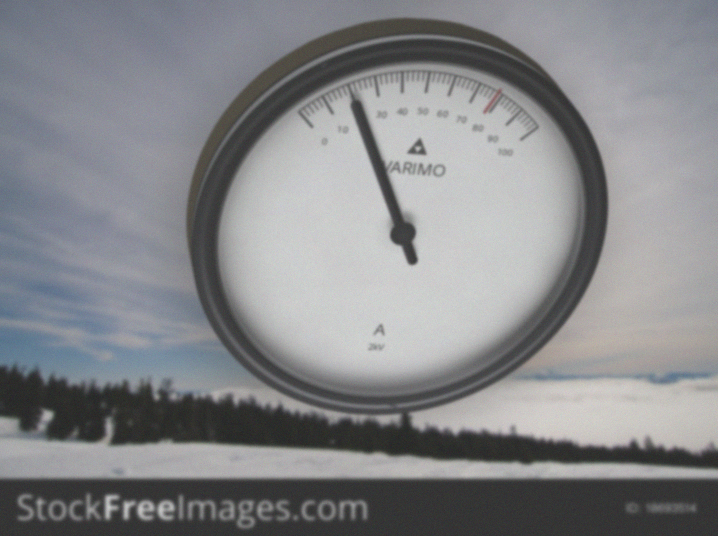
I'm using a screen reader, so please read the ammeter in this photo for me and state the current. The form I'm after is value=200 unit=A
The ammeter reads value=20 unit=A
